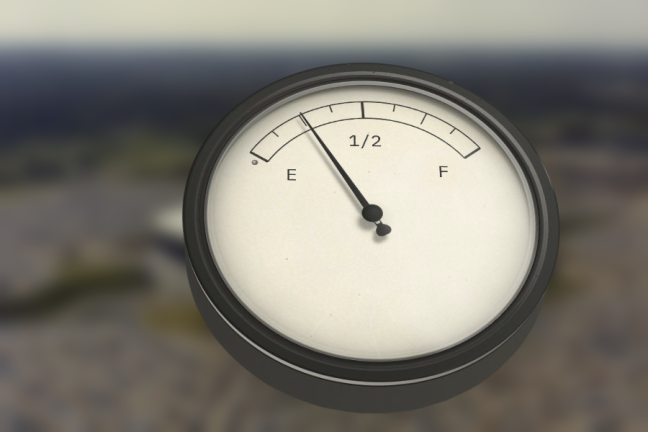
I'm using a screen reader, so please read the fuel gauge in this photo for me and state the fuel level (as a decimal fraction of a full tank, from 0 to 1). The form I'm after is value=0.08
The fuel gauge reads value=0.25
